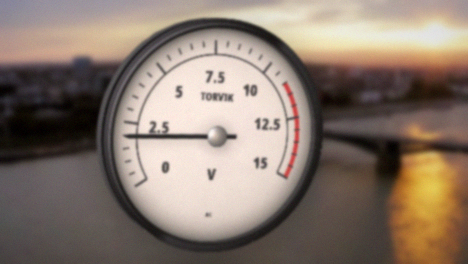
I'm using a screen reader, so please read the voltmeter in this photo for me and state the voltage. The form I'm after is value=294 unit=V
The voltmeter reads value=2 unit=V
